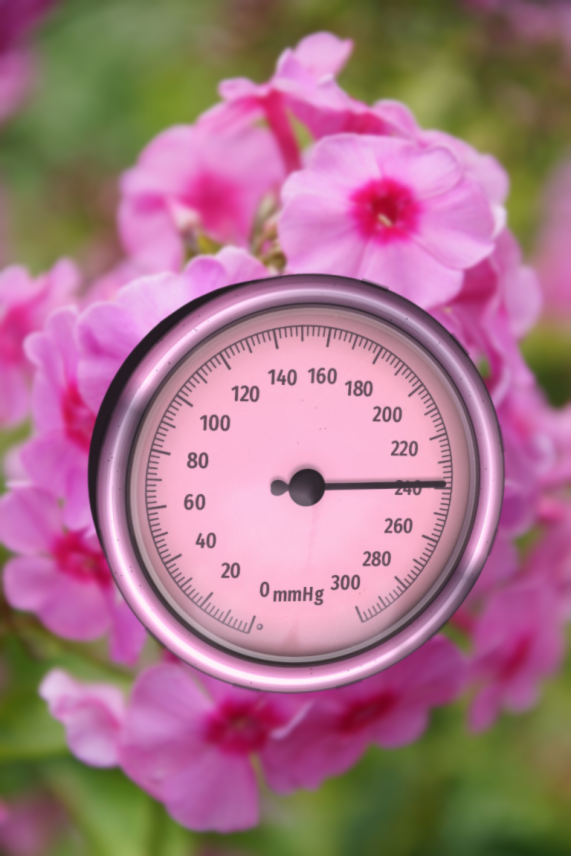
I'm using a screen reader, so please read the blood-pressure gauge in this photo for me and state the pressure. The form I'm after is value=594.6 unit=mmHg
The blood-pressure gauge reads value=238 unit=mmHg
